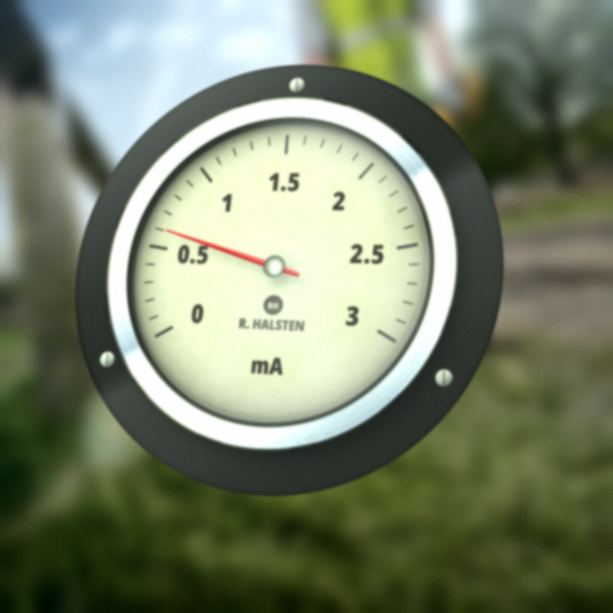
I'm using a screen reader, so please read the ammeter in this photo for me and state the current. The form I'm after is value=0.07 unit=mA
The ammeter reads value=0.6 unit=mA
